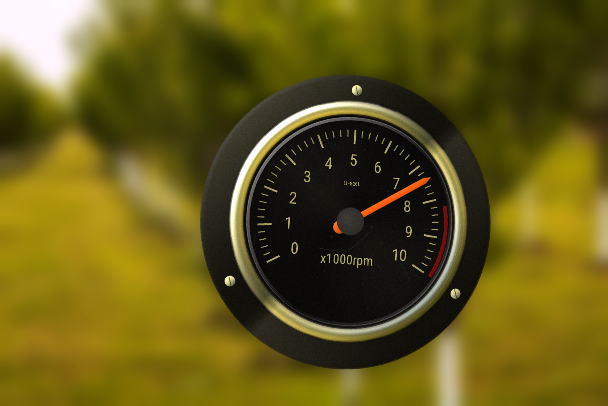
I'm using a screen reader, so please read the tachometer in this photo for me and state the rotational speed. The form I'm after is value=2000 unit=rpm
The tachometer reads value=7400 unit=rpm
